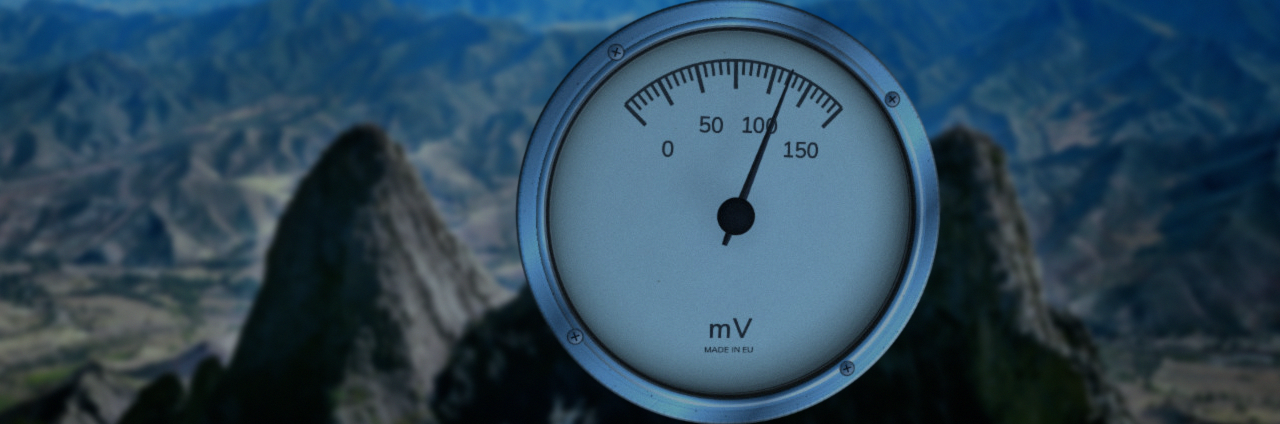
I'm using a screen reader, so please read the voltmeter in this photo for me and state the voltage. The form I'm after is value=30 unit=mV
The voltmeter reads value=110 unit=mV
